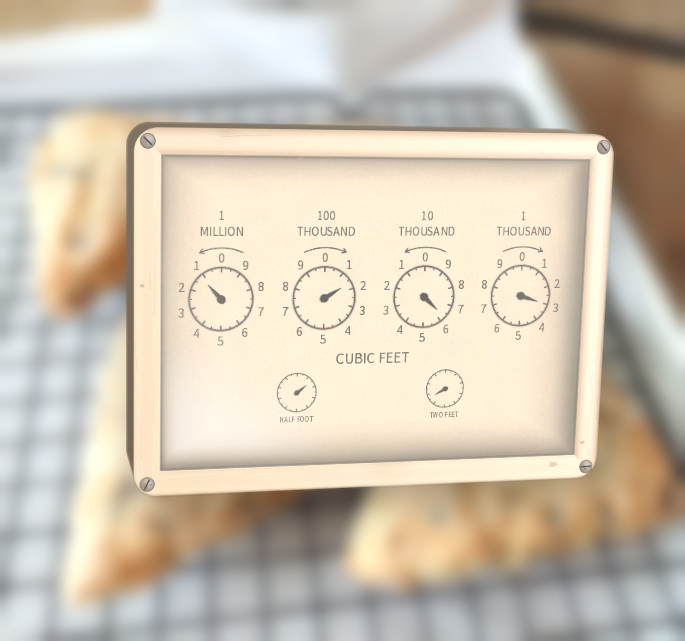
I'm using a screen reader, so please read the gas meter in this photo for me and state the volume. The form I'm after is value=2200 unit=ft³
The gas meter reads value=116300 unit=ft³
